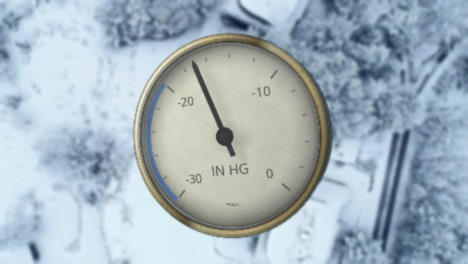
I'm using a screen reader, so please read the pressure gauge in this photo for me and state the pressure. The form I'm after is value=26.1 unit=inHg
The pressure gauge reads value=-17 unit=inHg
